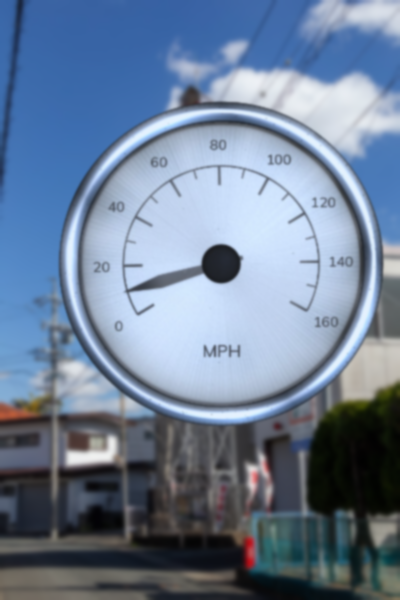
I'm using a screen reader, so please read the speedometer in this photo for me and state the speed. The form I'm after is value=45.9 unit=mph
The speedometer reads value=10 unit=mph
